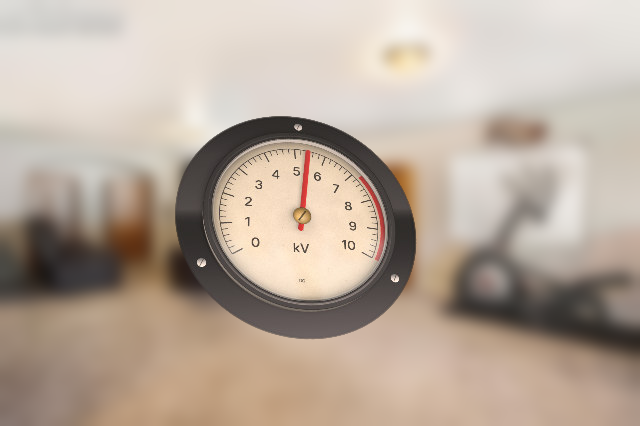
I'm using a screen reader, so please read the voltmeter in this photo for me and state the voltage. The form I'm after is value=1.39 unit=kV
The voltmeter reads value=5.4 unit=kV
